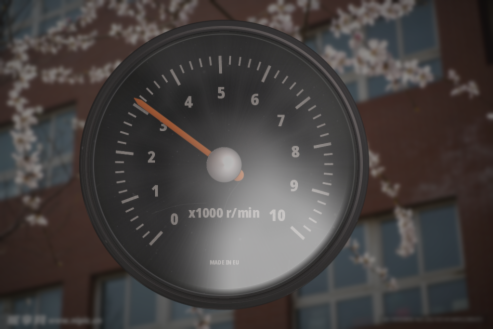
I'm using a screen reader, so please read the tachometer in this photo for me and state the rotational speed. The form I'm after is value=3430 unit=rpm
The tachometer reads value=3100 unit=rpm
